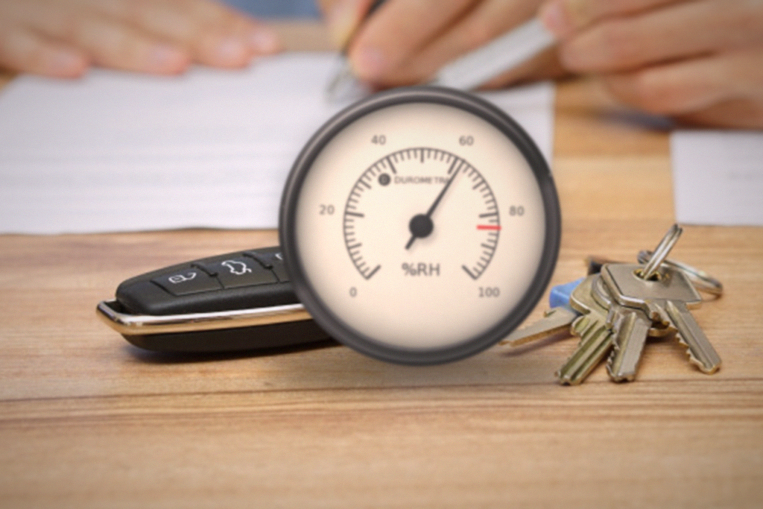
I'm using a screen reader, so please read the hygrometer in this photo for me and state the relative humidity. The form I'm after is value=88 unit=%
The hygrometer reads value=62 unit=%
